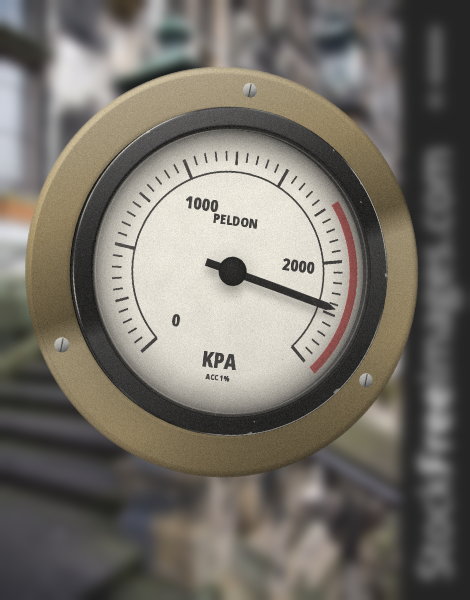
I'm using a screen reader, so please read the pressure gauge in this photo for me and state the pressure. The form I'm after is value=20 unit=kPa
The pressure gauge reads value=2225 unit=kPa
